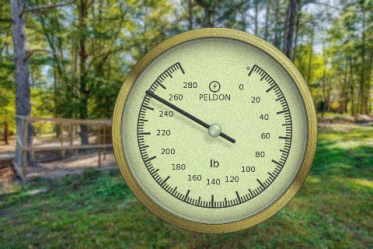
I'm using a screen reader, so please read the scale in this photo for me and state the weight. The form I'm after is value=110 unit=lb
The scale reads value=250 unit=lb
